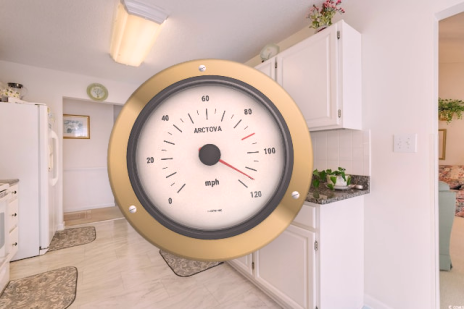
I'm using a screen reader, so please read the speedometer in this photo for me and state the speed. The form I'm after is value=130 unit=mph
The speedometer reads value=115 unit=mph
